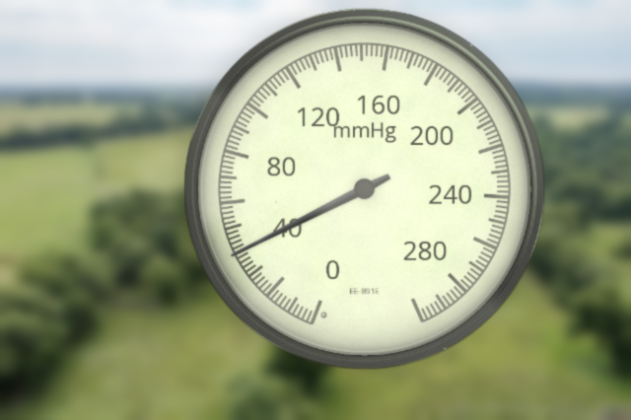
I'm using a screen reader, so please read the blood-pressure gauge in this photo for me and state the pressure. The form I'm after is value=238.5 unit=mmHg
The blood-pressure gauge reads value=40 unit=mmHg
